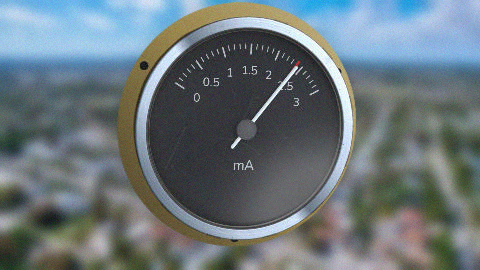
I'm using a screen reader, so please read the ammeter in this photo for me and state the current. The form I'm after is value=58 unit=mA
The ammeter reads value=2.4 unit=mA
